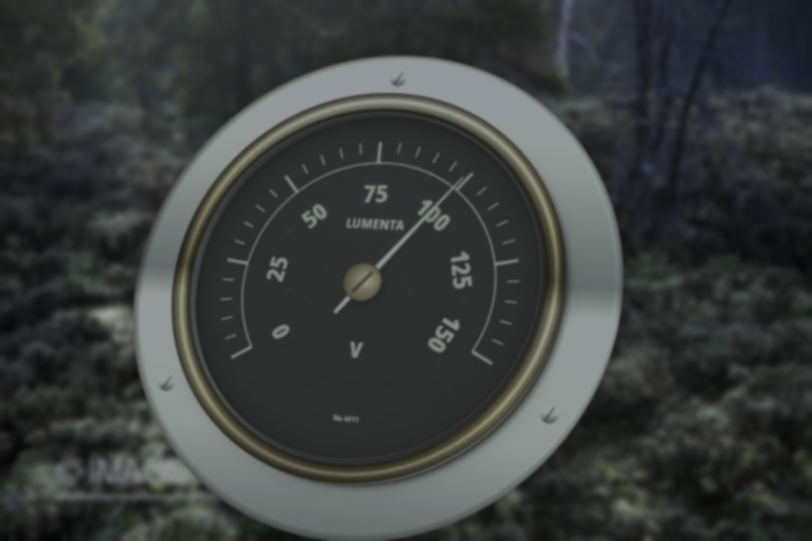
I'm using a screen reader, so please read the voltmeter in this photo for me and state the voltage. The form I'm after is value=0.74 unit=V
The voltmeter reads value=100 unit=V
